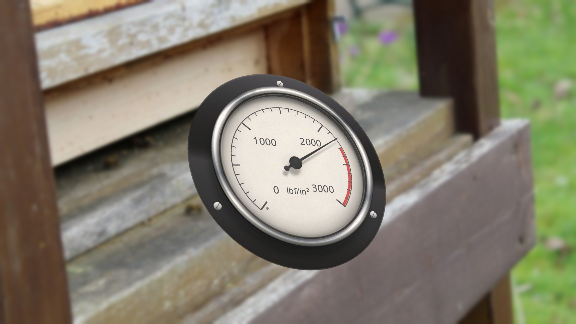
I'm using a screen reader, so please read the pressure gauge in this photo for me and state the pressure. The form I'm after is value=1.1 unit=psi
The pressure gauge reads value=2200 unit=psi
